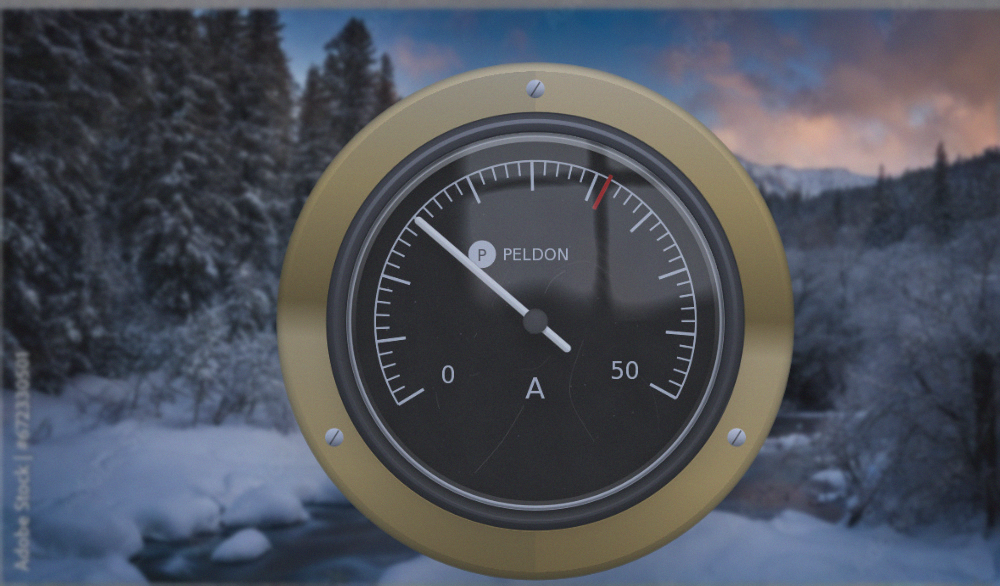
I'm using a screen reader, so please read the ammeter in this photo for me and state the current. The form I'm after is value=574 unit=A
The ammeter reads value=15 unit=A
